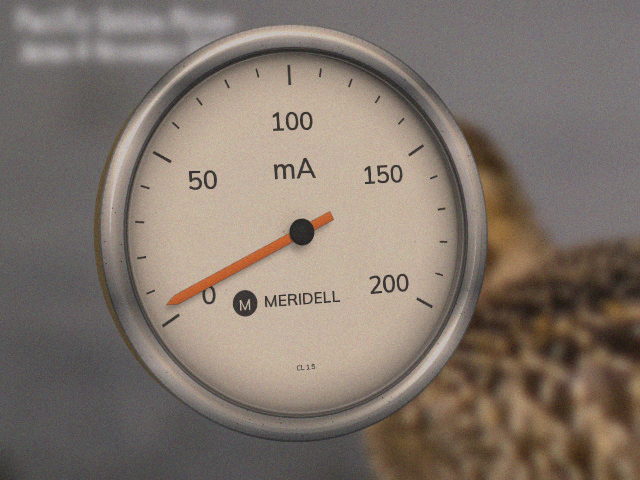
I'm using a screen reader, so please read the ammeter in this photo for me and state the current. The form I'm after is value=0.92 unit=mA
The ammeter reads value=5 unit=mA
